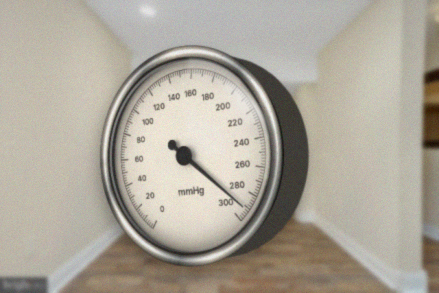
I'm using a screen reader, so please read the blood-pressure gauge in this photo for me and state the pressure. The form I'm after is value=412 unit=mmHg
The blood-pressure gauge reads value=290 unit=mmHg
